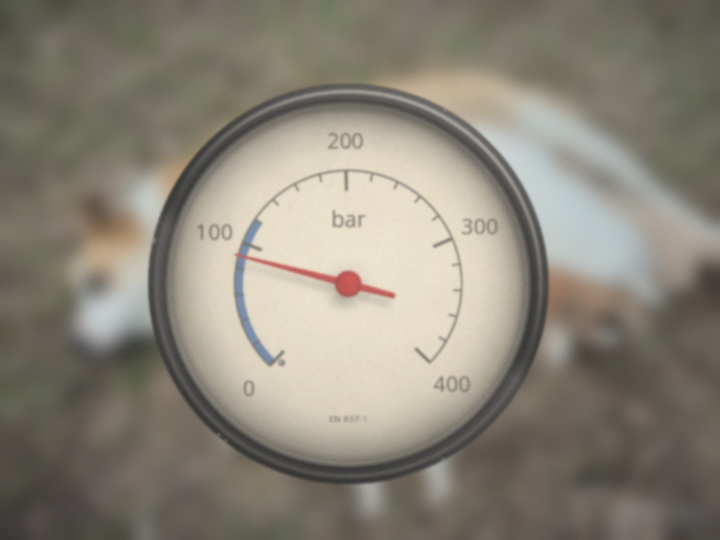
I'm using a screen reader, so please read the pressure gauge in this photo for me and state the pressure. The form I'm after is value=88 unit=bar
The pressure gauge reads value=90 unit=bar
